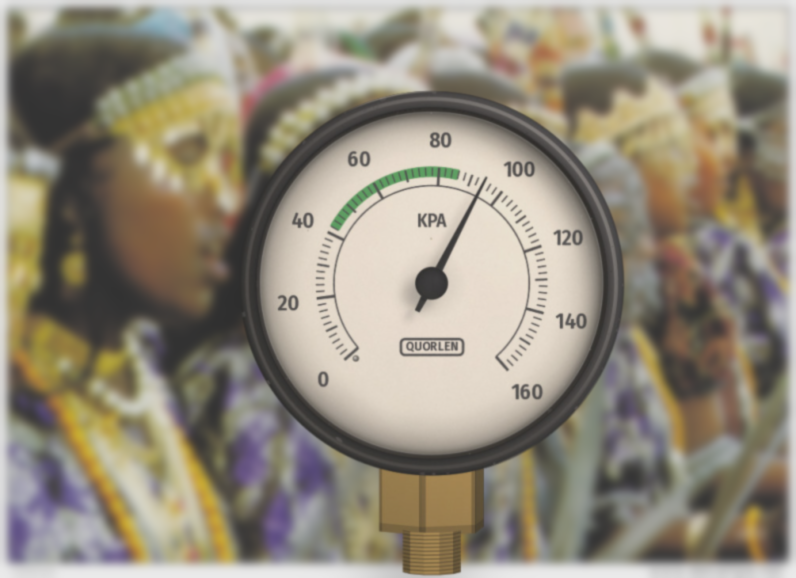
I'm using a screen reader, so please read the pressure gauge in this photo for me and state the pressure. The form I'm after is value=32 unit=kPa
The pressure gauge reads value=94 unit=kPa
